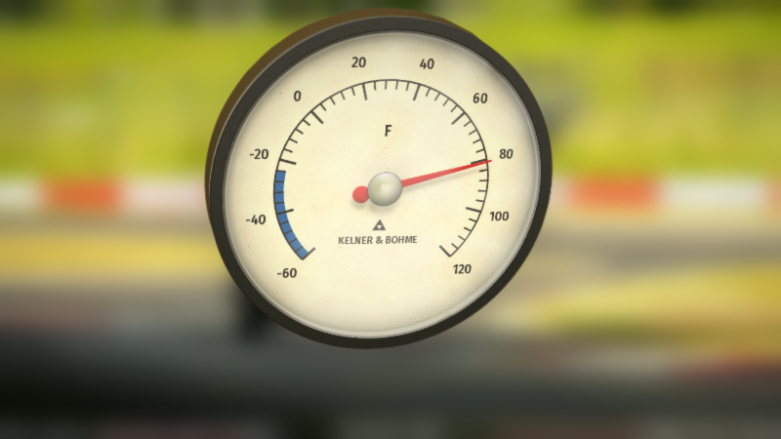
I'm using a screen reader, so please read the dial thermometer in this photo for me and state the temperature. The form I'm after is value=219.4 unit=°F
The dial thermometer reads value=80 unit=°F
